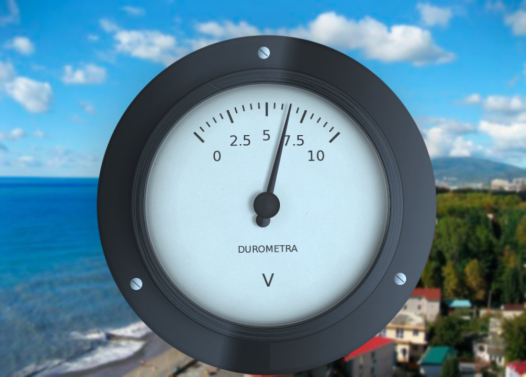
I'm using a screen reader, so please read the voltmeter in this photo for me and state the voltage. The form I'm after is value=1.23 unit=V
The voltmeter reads value=6.5 unit=V
